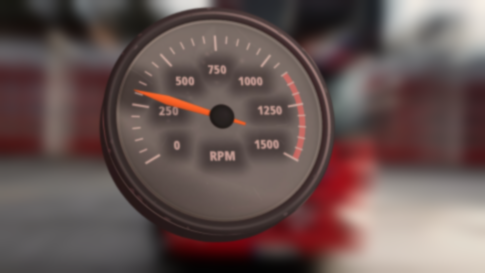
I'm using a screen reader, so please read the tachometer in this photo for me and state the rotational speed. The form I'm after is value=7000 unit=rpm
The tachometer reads value=300 unit=rpm
